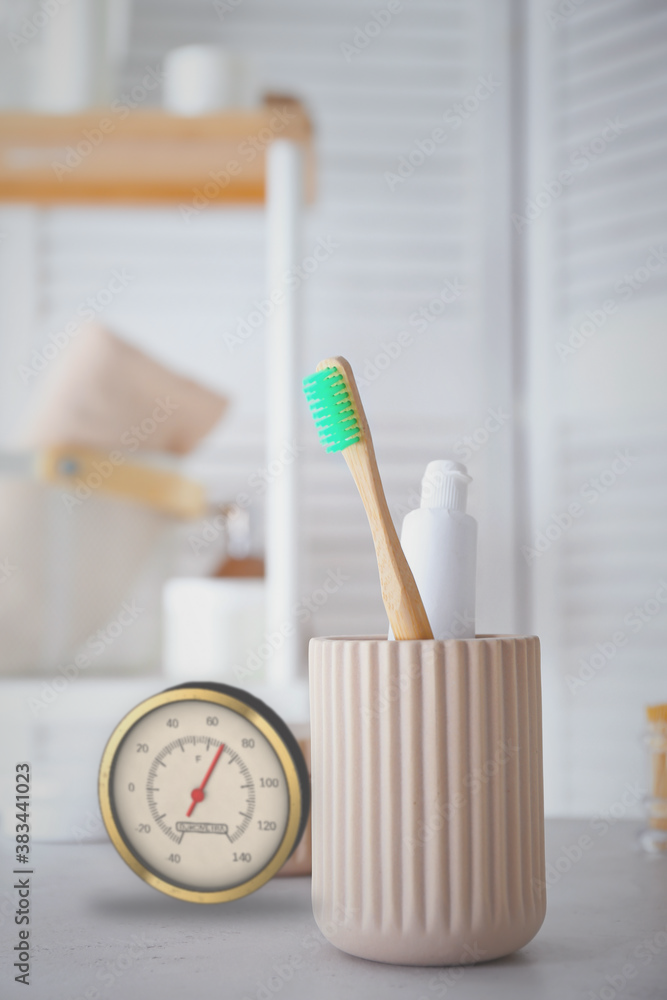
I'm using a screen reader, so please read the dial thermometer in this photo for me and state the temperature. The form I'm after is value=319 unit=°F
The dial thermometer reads value=70 unit=°F
